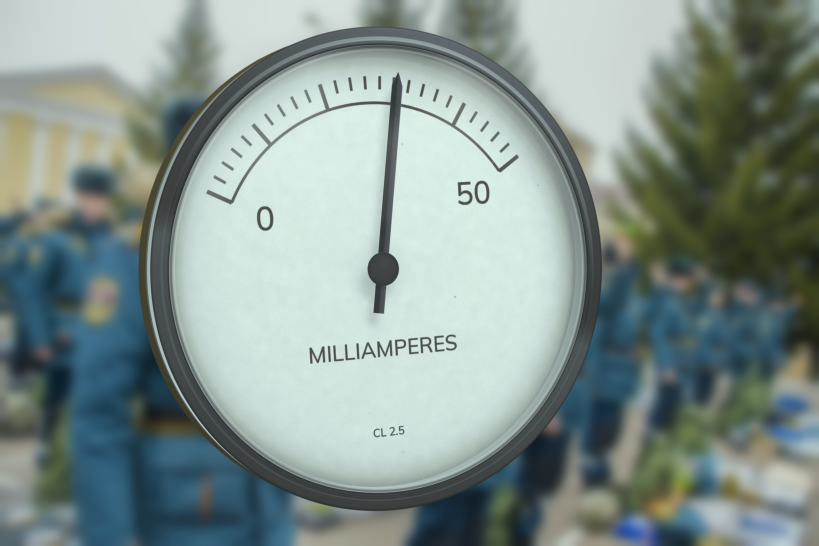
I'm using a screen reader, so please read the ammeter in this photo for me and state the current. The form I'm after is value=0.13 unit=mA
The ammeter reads value=30 unit=mA
